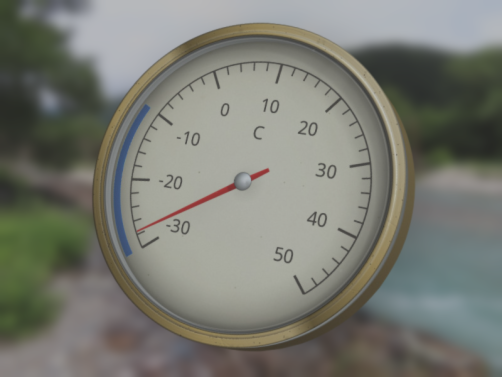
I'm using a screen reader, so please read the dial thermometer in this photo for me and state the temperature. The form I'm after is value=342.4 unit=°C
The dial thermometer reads value=-28 unit=°C
